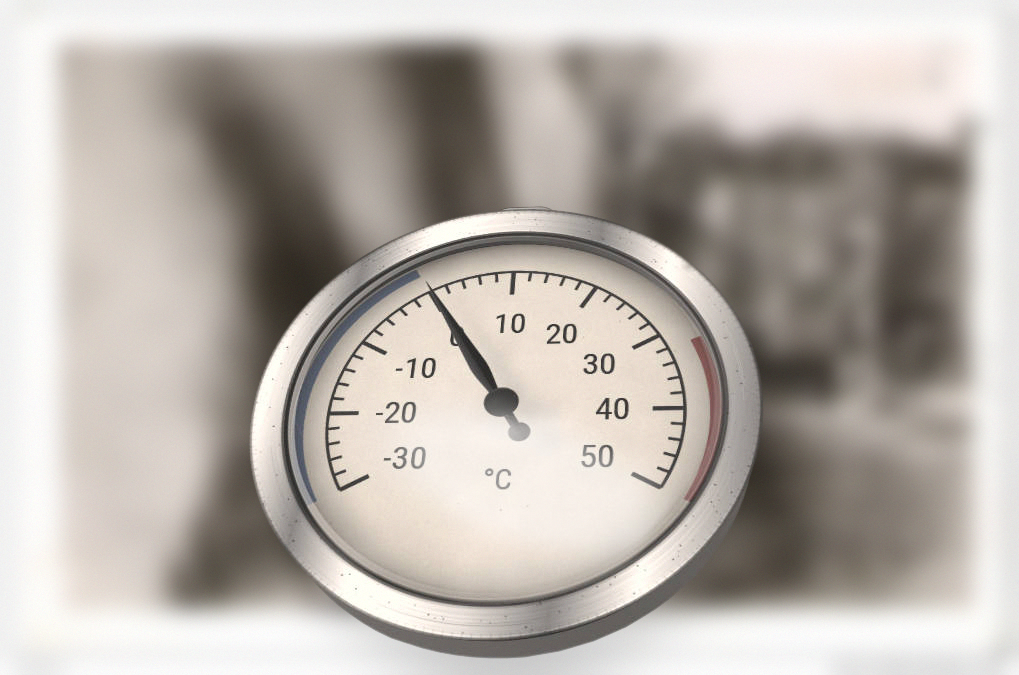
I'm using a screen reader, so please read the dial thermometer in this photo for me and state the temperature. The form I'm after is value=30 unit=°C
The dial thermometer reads value=0 unit=°C
